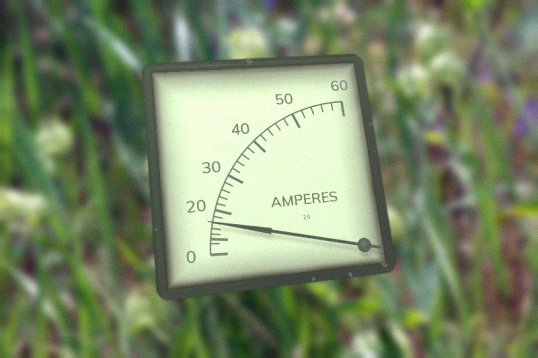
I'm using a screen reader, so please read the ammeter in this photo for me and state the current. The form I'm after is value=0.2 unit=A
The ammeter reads value=16 unit=A
